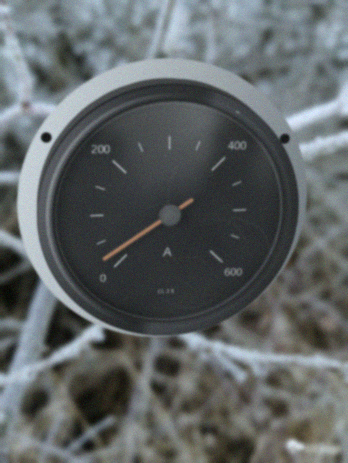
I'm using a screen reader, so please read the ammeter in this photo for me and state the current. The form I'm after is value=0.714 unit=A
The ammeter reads value=25 unit=A
